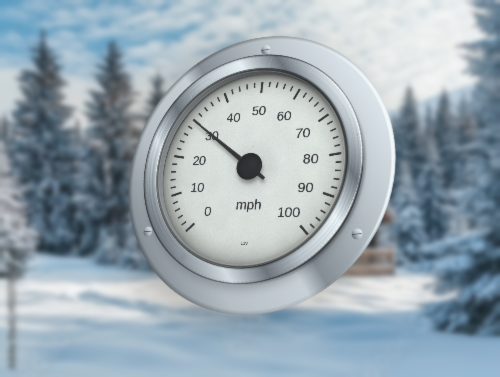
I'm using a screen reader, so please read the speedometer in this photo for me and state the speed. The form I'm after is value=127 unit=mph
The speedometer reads value=30 unit=mph
